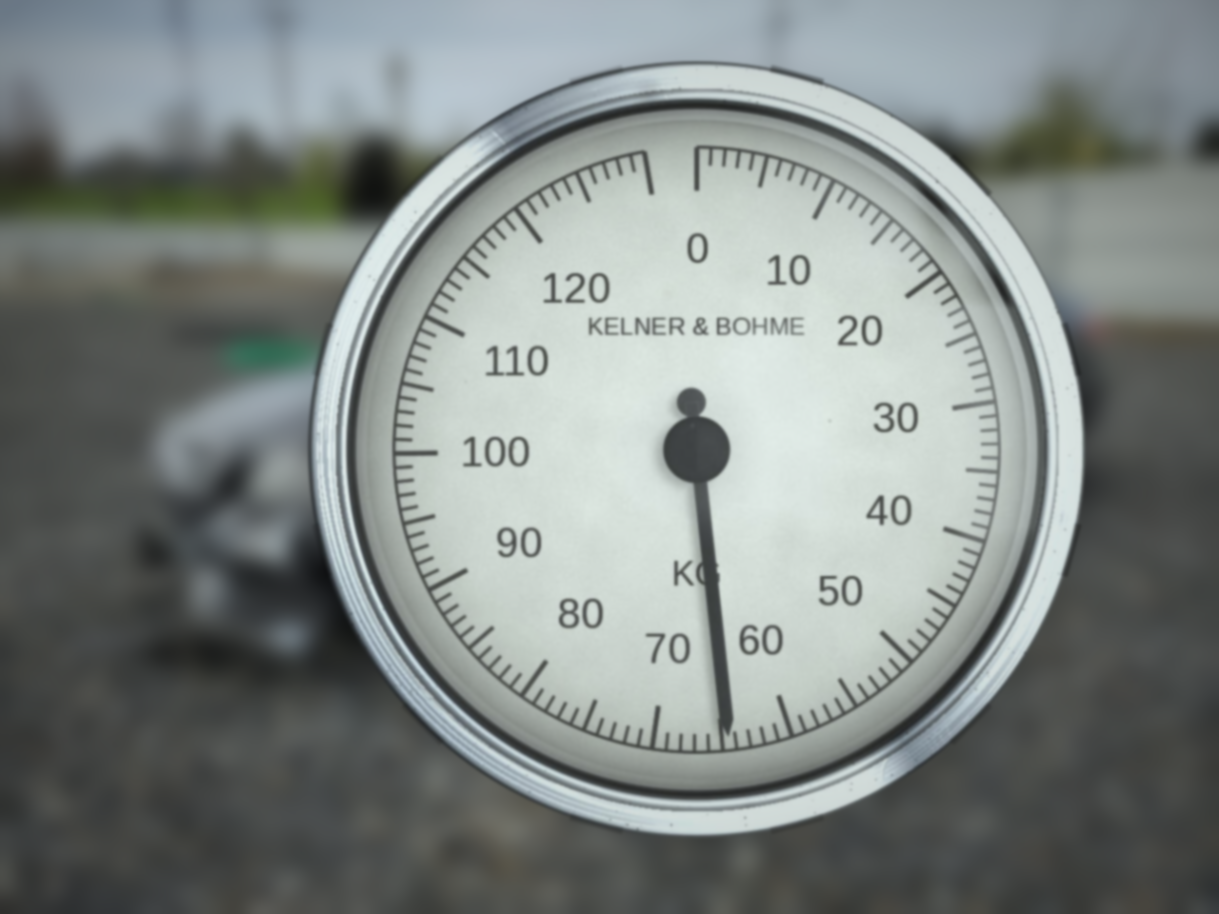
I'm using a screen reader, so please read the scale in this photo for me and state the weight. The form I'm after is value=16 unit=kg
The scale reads value=64.5 unit=kg
